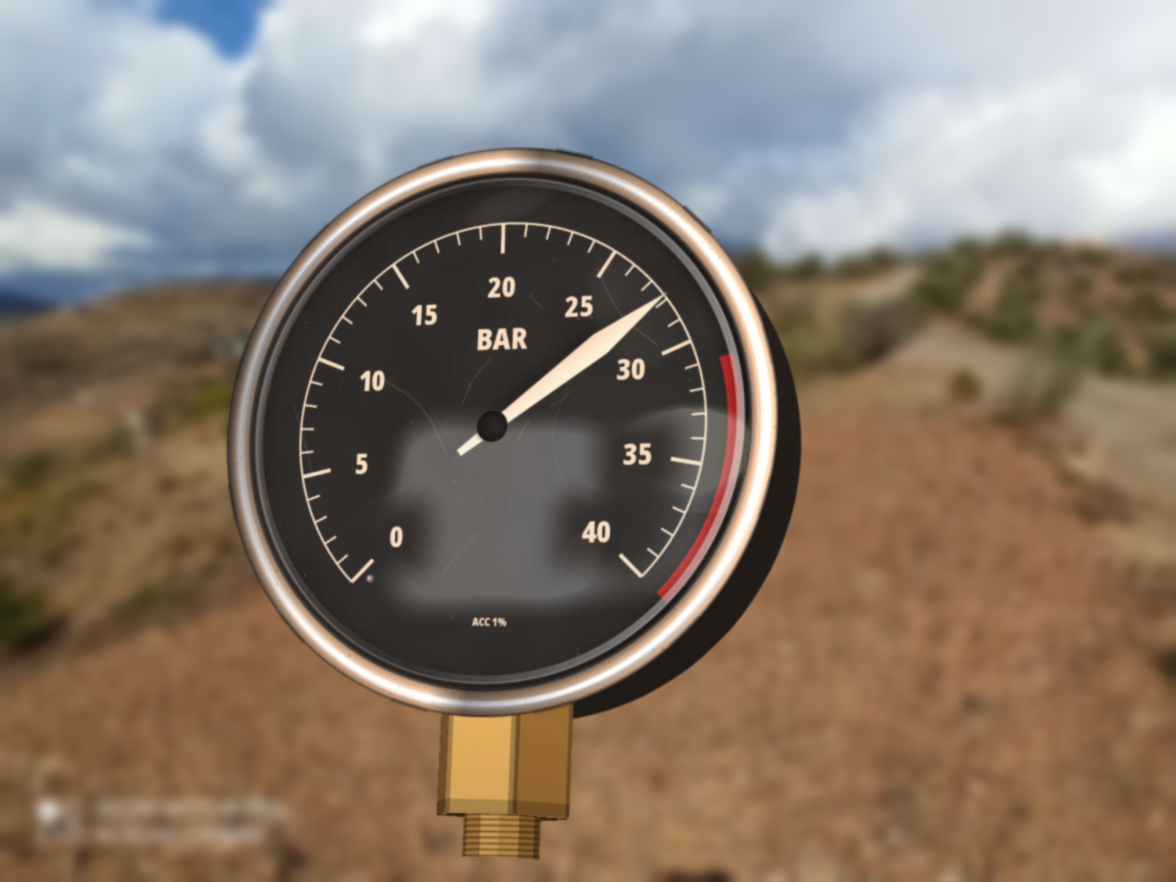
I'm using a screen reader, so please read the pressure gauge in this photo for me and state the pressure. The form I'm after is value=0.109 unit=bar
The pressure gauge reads value=28 unit=bar
